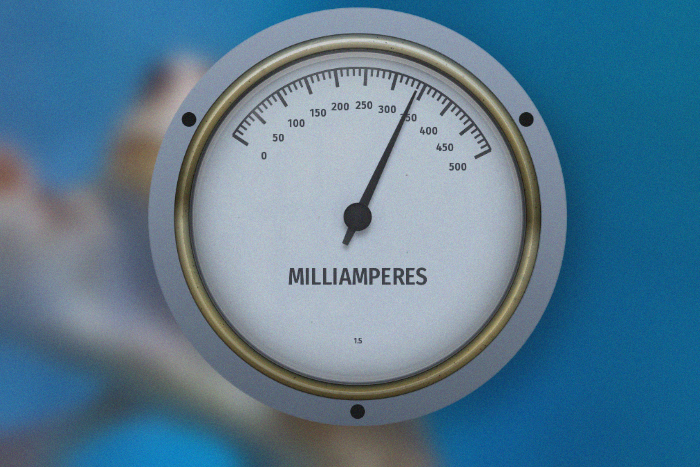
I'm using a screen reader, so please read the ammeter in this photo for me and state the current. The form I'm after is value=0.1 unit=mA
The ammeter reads value=340 unit=mA
